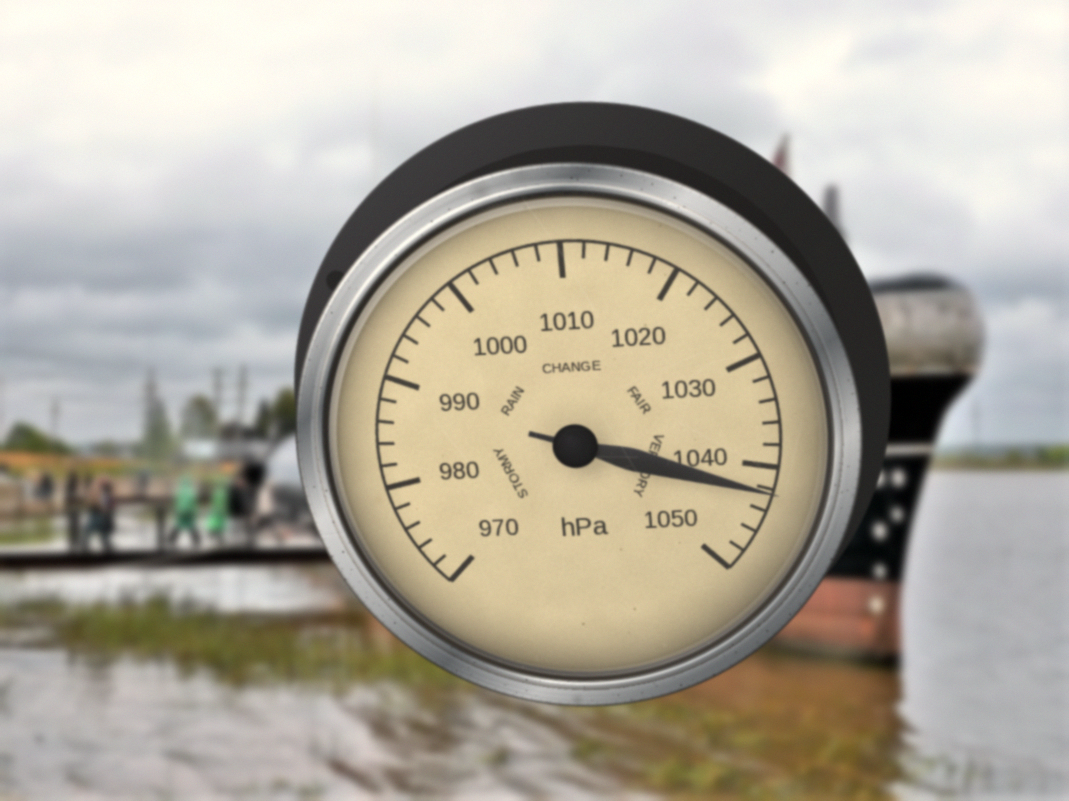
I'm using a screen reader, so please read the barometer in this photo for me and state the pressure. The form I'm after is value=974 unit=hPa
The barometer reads value=1042 unit=hPa
